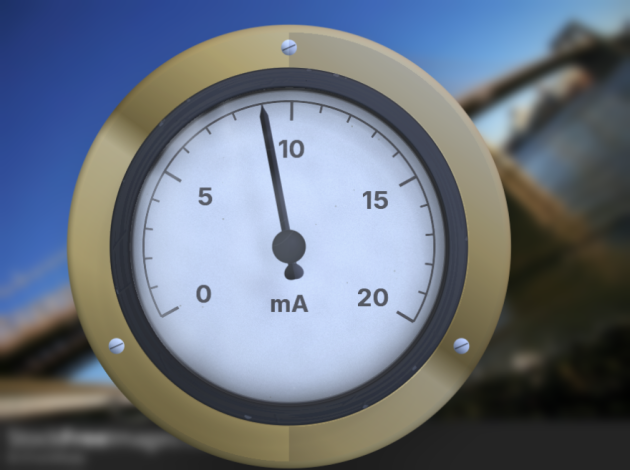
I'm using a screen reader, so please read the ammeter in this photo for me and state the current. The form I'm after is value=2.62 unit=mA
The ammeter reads value=9 unit=mA
